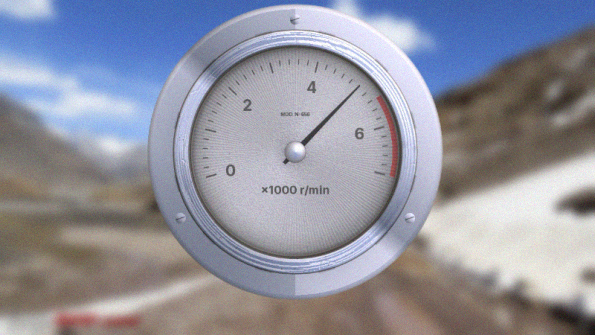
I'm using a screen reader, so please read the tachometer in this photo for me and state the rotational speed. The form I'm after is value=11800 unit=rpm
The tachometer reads value=5000 unit=rpm
